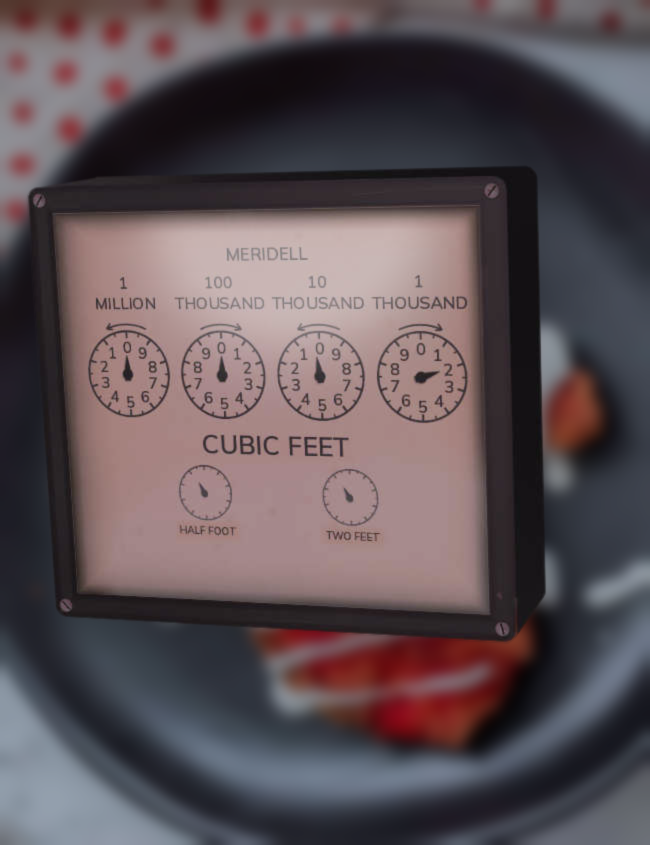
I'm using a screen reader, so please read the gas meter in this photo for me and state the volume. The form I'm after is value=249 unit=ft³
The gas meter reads value=200 unit=ft³
